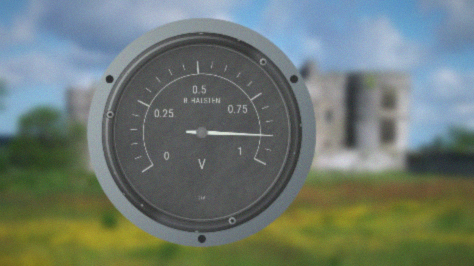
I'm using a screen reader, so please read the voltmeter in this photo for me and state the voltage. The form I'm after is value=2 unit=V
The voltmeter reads value=0.9 unit=V
